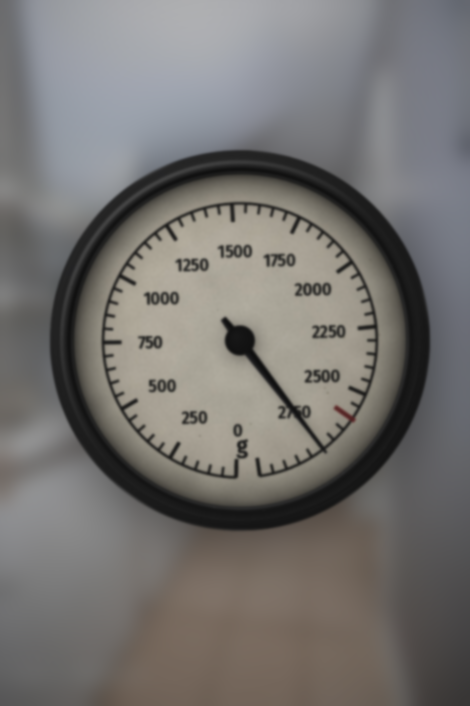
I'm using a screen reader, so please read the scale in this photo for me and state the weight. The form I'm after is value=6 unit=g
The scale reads value=2750 unit=g
